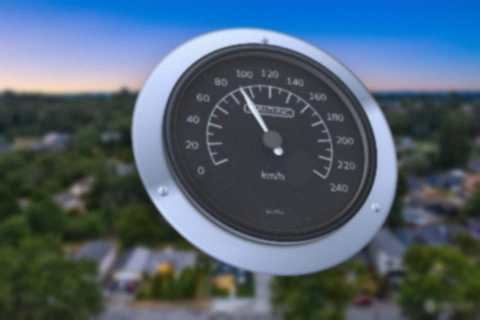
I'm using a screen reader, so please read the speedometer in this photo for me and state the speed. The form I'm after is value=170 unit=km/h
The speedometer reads value=90 unit=km/h
